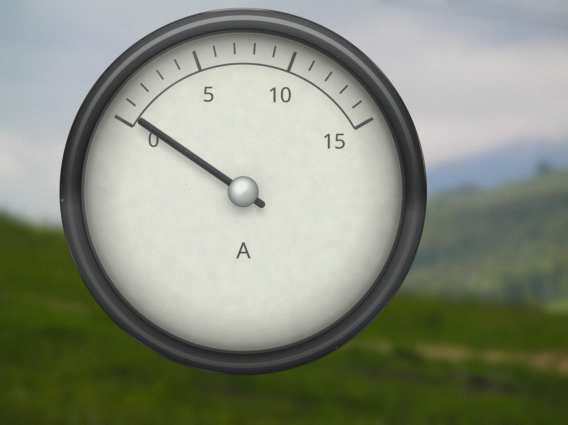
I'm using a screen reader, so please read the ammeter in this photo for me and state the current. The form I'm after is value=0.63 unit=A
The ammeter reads value=0.5 unit=A
